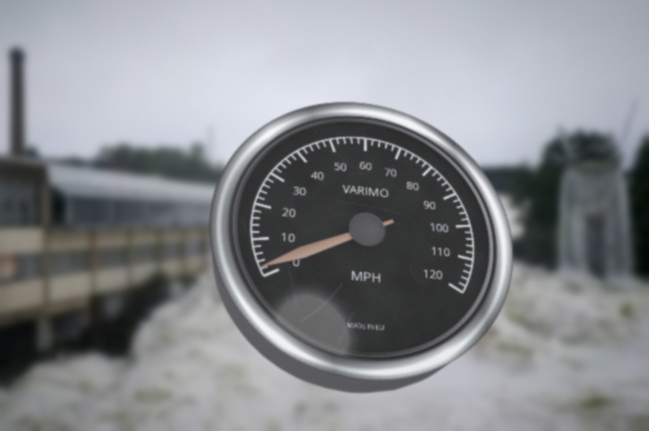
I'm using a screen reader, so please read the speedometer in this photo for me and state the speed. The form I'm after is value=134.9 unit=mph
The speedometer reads value=2 unit=mph
